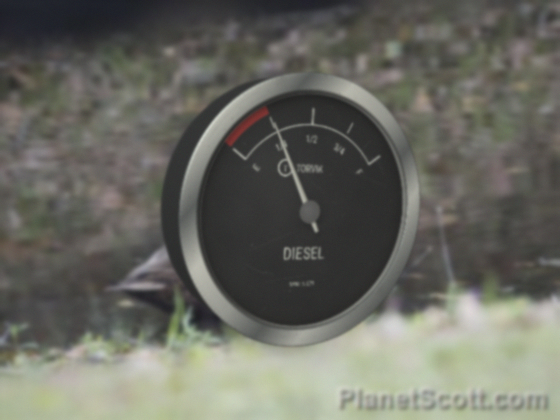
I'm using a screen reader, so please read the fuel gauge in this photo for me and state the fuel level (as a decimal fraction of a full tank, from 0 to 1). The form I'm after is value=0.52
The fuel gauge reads value=0.25
